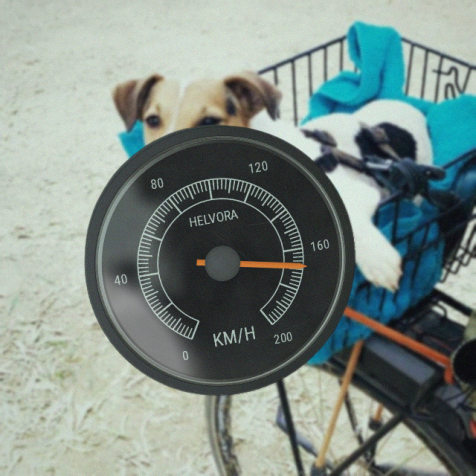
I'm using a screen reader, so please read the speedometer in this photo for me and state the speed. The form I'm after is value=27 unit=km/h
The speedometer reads value=168 unit=km/h
